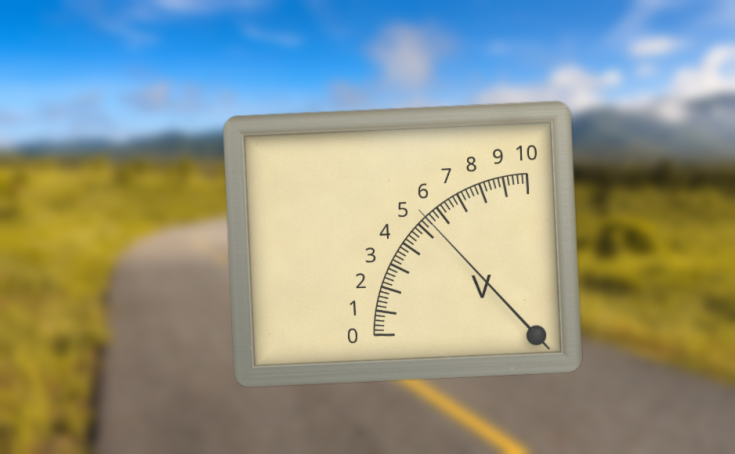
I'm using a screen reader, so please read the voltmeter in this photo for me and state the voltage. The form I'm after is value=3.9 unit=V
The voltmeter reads value=5.4 unit=V
